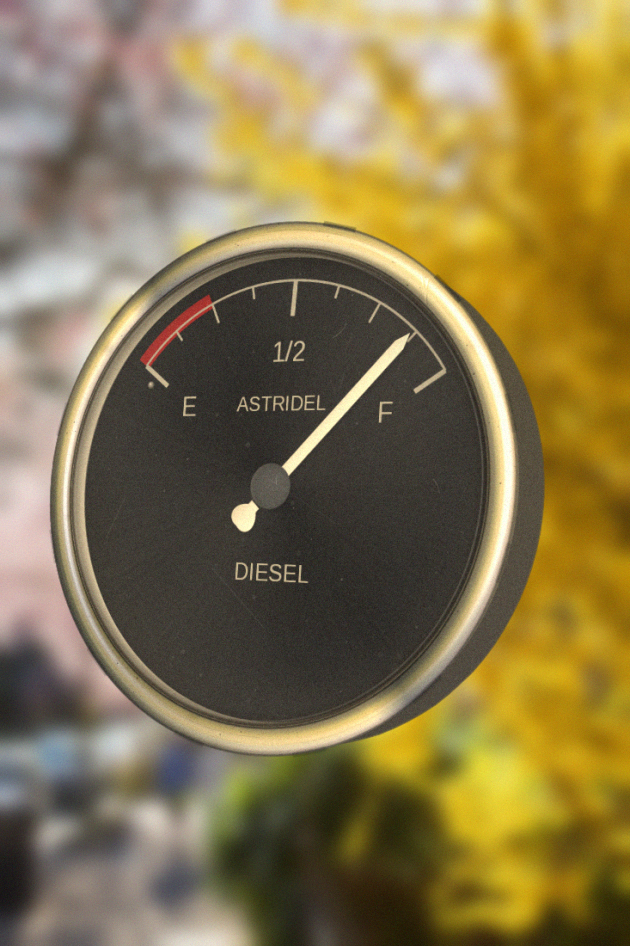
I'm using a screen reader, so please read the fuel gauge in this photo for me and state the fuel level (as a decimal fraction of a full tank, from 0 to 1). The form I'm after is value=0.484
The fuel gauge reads value=0.875
